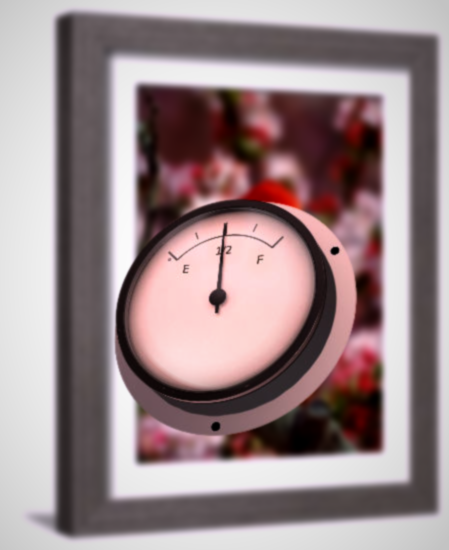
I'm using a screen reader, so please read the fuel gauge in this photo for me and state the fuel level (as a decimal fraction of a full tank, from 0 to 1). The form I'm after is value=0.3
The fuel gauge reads value=0.5
